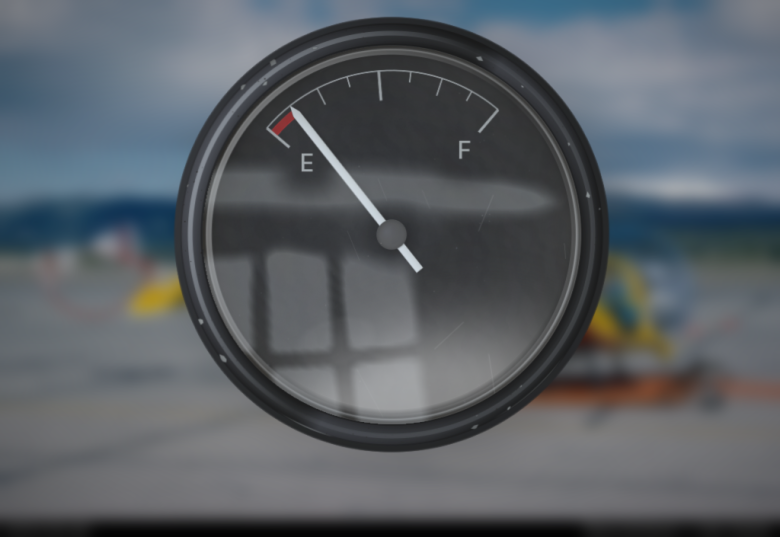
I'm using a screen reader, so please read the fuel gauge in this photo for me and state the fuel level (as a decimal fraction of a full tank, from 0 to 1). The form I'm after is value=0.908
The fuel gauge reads value=0.125
